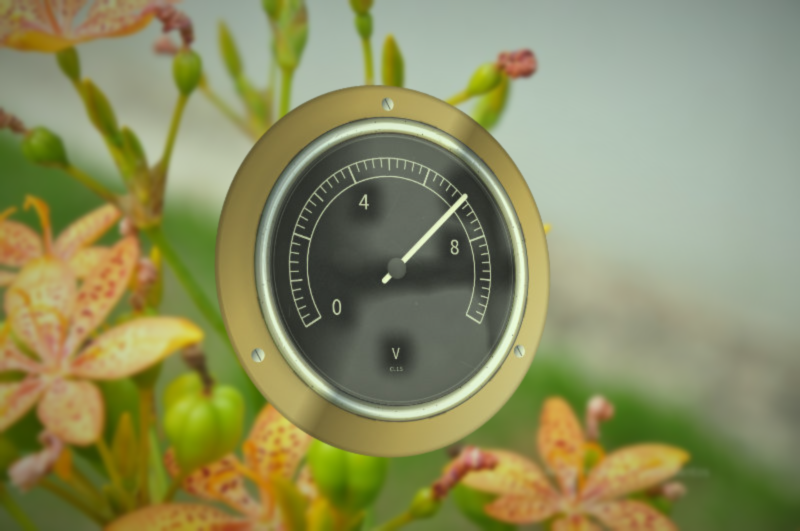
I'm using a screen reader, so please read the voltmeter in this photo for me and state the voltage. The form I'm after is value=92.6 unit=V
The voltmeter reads value=7 unit=V
